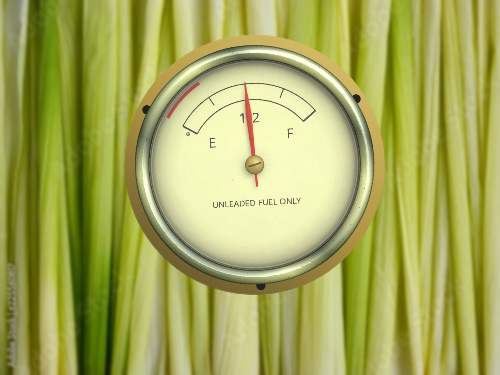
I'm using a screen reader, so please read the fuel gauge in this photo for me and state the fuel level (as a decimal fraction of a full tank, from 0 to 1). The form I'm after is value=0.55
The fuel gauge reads value=0.5
